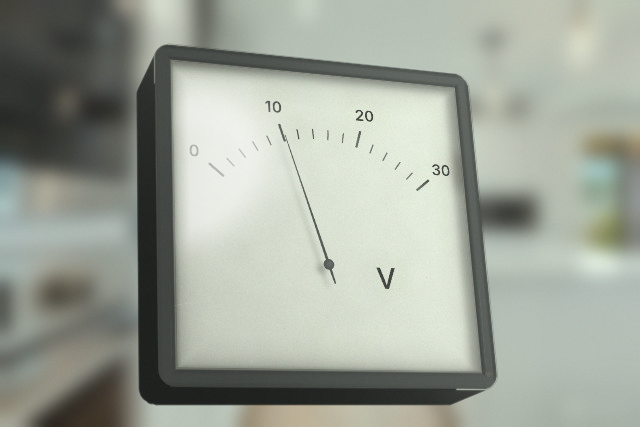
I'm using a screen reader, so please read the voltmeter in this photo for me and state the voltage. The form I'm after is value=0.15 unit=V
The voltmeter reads value=10 unit=V
